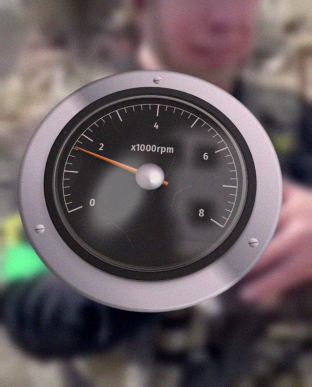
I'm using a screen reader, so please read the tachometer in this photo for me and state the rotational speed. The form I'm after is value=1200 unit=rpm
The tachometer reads value=1600 unit=rpm
